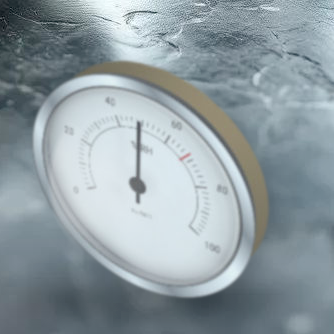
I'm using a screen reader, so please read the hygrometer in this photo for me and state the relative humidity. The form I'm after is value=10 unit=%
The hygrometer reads value=50 unit=%
